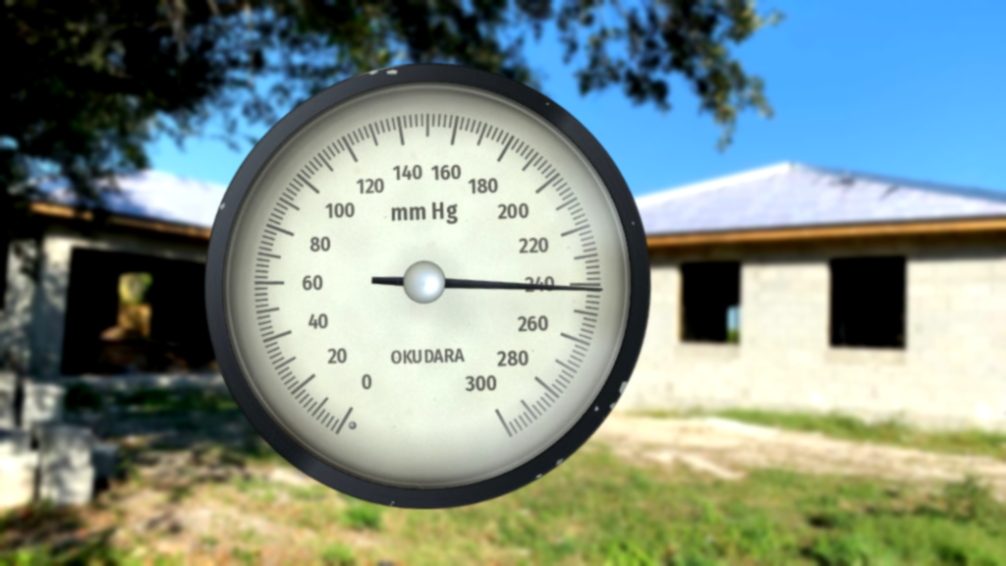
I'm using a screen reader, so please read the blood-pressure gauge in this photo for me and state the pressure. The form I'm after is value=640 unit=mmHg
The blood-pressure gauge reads value=242 unit=mmHg
